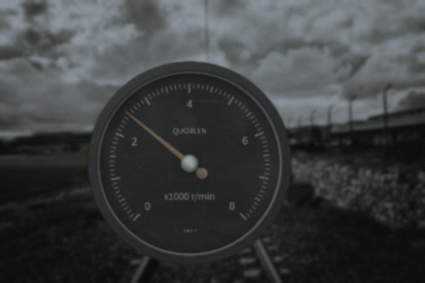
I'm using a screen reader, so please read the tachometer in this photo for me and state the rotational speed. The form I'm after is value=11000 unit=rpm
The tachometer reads value=2500 unit=rpm
